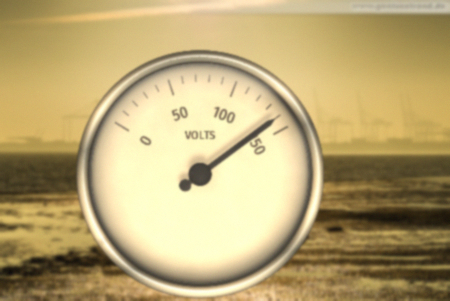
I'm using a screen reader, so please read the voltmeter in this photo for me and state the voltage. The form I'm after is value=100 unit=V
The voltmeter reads value=140 unit=V
